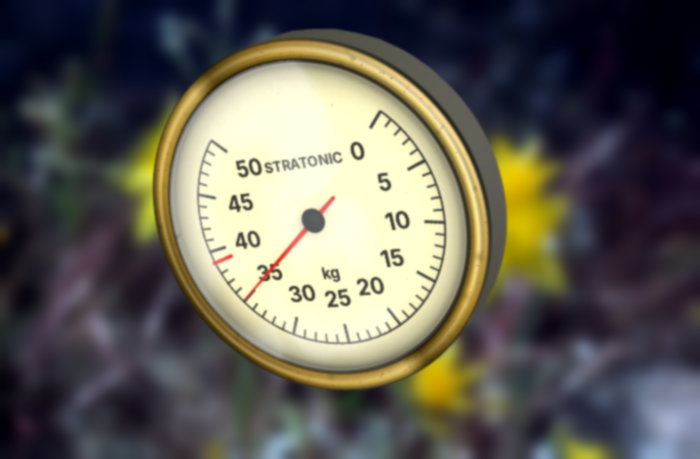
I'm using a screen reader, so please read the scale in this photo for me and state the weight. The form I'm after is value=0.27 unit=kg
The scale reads value=35 unit=kg
